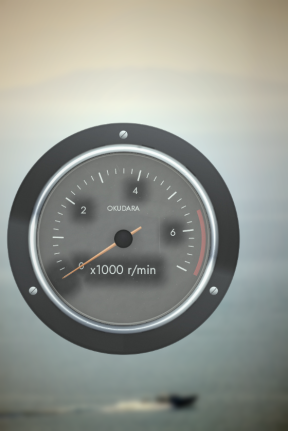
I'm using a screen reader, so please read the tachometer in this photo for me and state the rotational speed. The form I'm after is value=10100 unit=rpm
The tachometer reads value=0 unit=rpm
